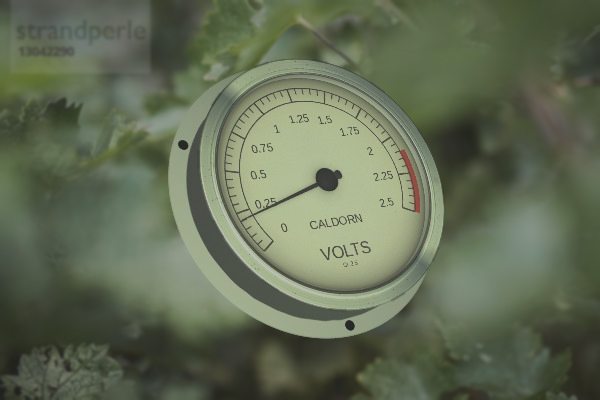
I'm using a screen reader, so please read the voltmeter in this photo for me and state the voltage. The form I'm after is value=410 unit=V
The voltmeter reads value=0.2 unit=V
